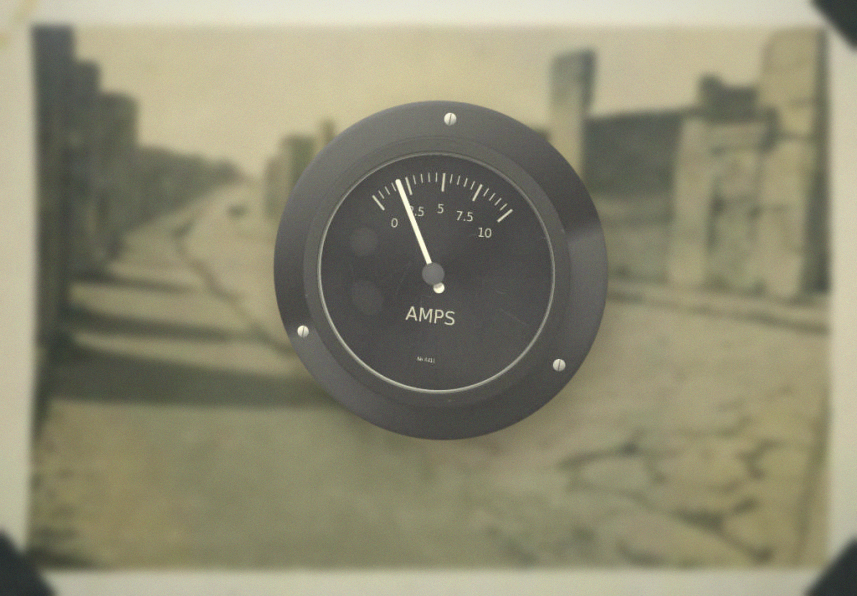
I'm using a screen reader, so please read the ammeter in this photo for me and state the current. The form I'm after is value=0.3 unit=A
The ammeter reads value=2 unit=A
